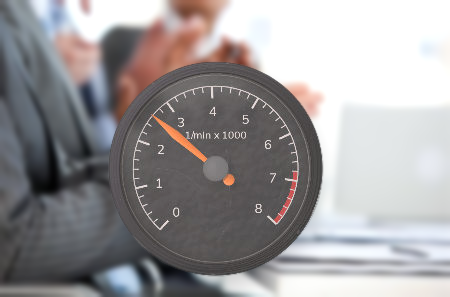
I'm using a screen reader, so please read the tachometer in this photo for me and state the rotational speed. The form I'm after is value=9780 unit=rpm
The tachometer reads value=2600 unit=rpm
